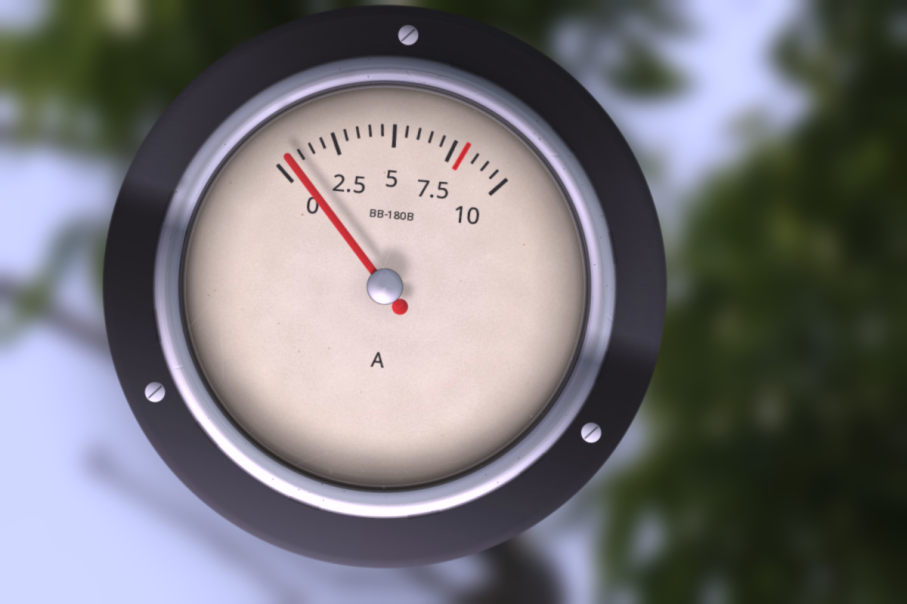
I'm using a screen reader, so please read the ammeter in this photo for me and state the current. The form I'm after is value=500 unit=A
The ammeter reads value=0.5 unit=A
